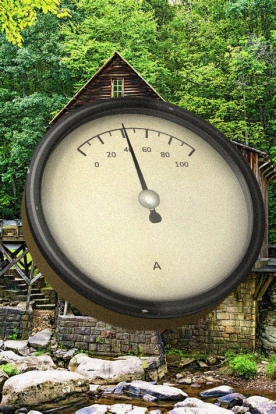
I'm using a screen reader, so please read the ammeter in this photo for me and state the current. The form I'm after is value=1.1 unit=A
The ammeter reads value=40 unit=A
